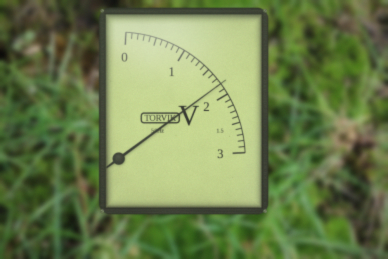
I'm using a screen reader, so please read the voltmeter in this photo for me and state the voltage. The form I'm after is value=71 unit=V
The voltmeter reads value=1.8 unit=V
